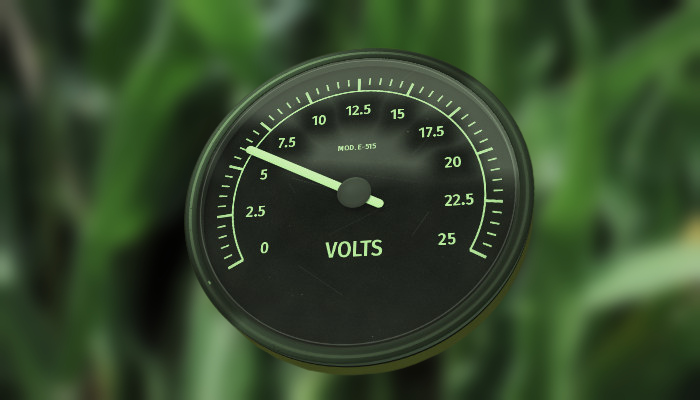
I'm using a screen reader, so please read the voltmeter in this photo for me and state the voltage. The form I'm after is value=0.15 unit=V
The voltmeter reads value=6 unit=V
